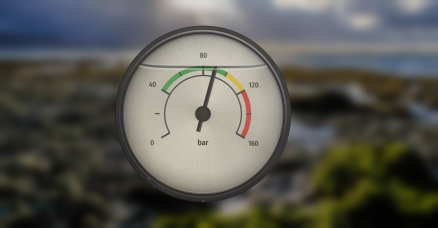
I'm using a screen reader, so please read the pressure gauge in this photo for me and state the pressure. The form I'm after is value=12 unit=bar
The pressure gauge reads value=90 unit=bar
